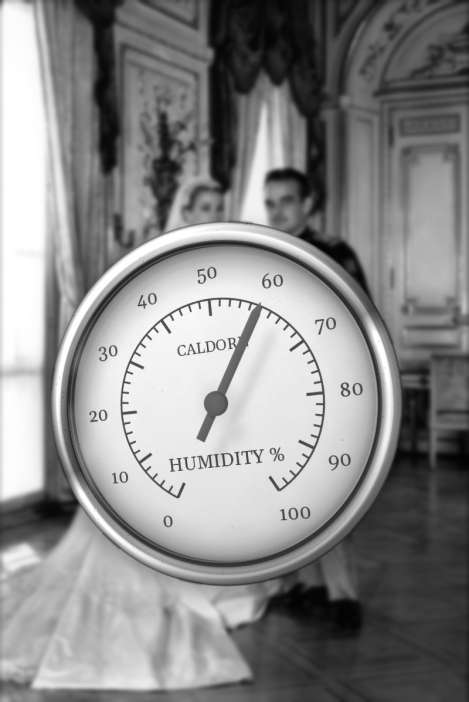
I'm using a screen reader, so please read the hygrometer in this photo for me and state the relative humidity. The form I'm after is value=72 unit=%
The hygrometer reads value=60 unit=%
